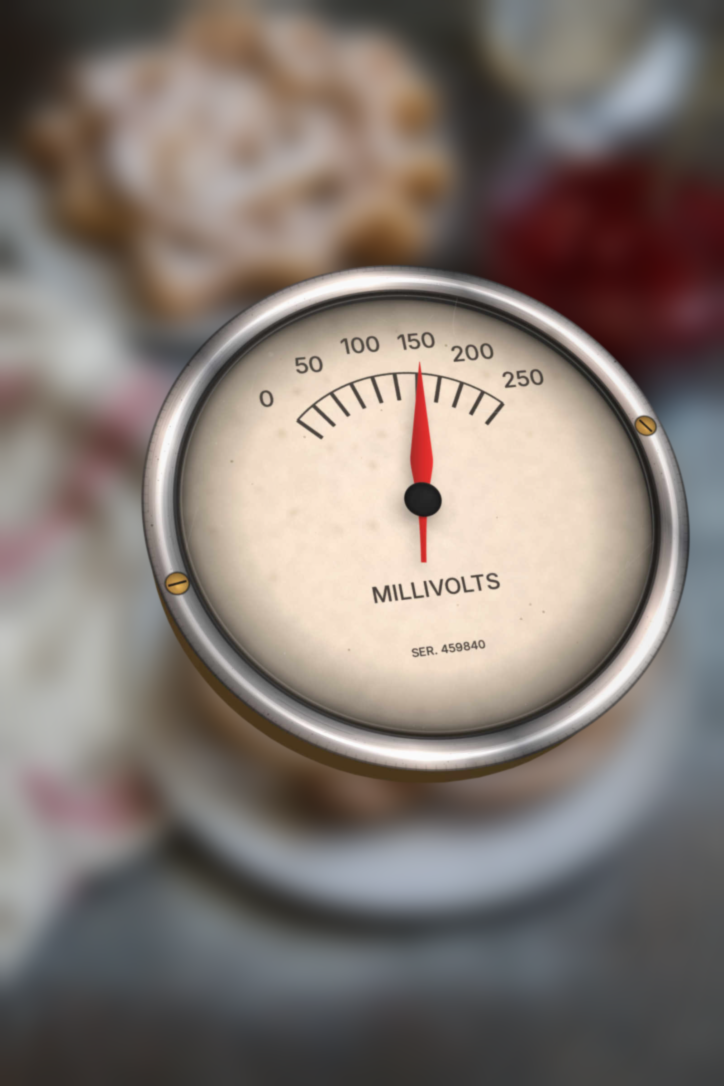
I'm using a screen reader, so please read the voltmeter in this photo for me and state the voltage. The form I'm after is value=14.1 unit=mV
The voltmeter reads value=150 unit=mV
